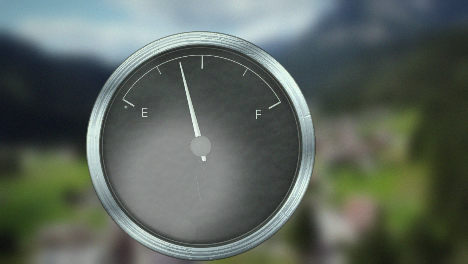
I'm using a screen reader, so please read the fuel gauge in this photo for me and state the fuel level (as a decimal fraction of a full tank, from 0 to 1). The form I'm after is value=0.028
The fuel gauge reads value=0.375
